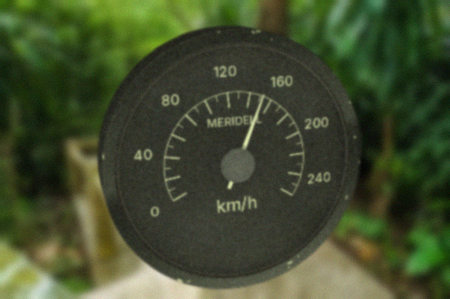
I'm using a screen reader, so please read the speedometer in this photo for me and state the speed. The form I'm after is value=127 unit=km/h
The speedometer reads value=150 unit=km/h
